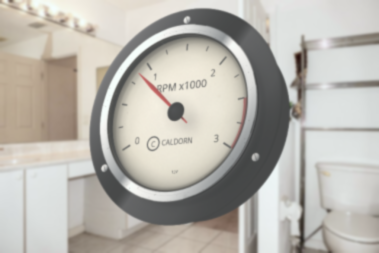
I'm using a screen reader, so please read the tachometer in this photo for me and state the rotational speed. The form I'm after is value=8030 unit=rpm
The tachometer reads value=875 unit=rpm
